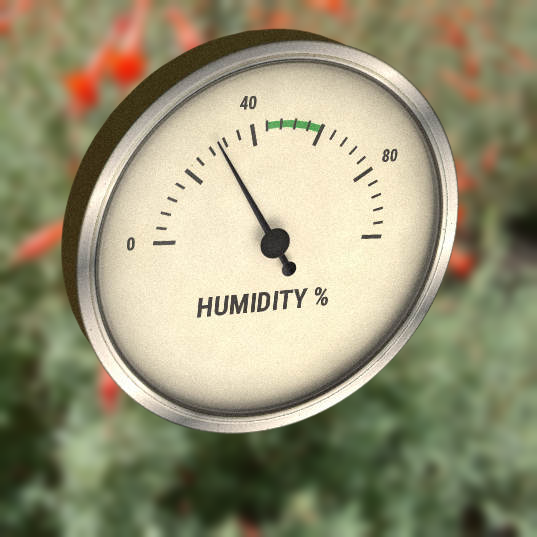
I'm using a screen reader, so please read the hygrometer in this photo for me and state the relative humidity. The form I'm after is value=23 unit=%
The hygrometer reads value=30 unit=%
